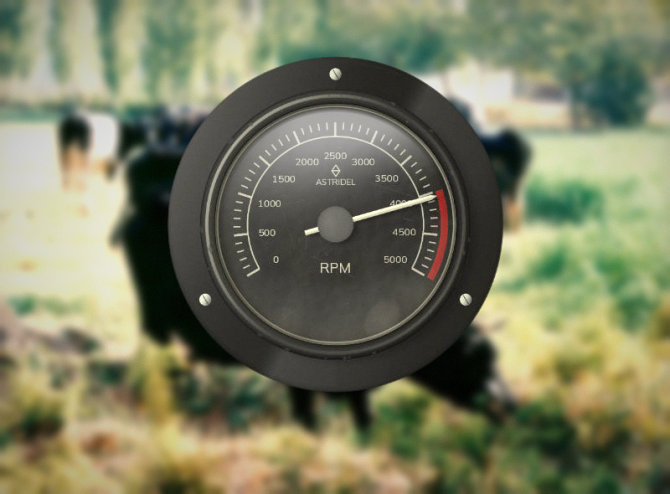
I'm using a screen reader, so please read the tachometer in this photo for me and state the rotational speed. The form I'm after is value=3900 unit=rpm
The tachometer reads value=4050 unit=rpm
